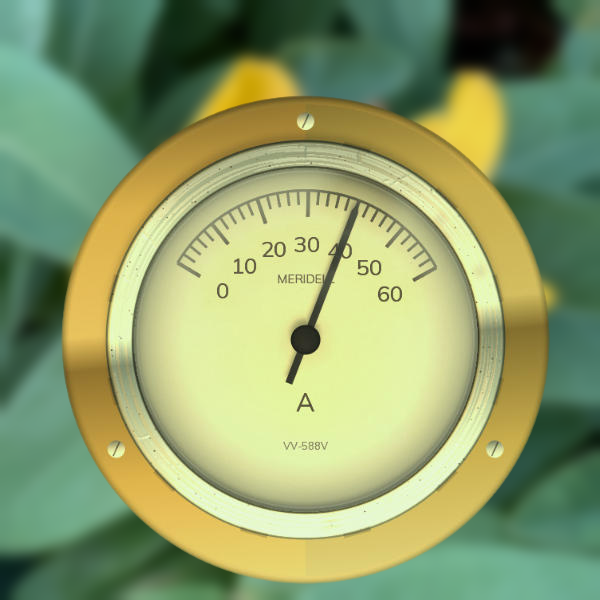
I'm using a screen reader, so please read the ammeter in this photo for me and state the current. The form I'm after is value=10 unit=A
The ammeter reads value=40 unit=A
